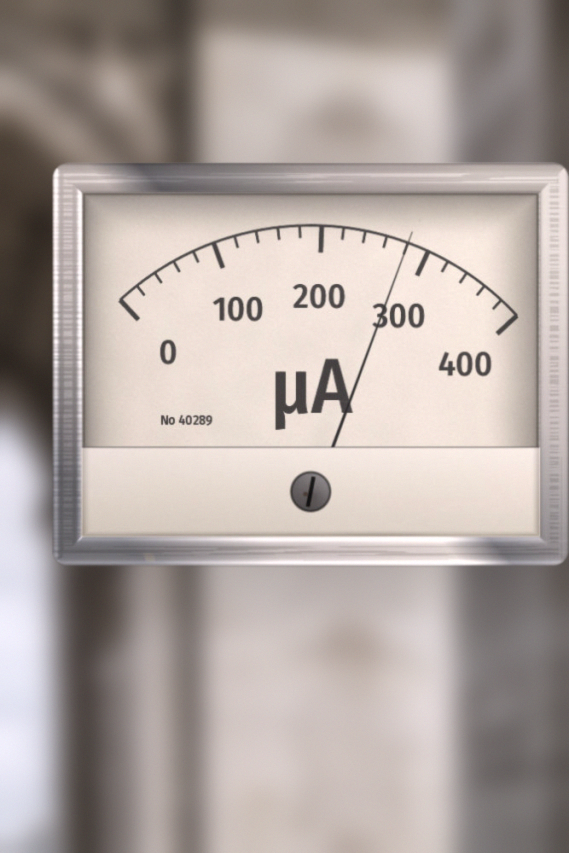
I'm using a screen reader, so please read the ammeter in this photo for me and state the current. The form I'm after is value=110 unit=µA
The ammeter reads value=280 unit=µA
